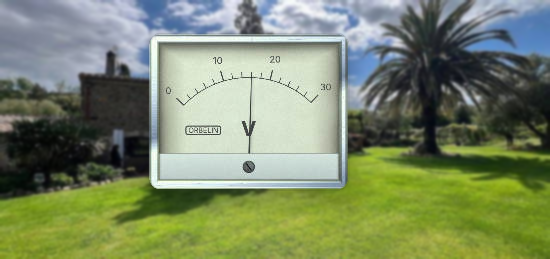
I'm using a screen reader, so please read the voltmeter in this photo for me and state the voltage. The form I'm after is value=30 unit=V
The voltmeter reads value=16 unit=V
